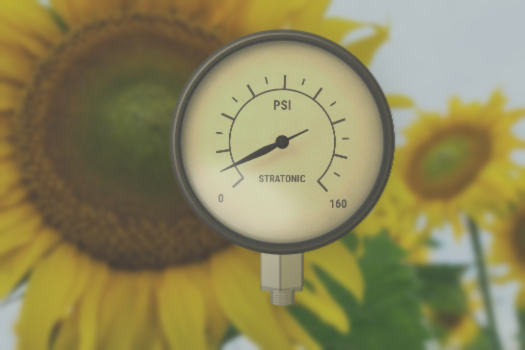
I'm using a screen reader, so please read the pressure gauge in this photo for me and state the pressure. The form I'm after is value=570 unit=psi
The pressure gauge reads value=10 unit=psi
